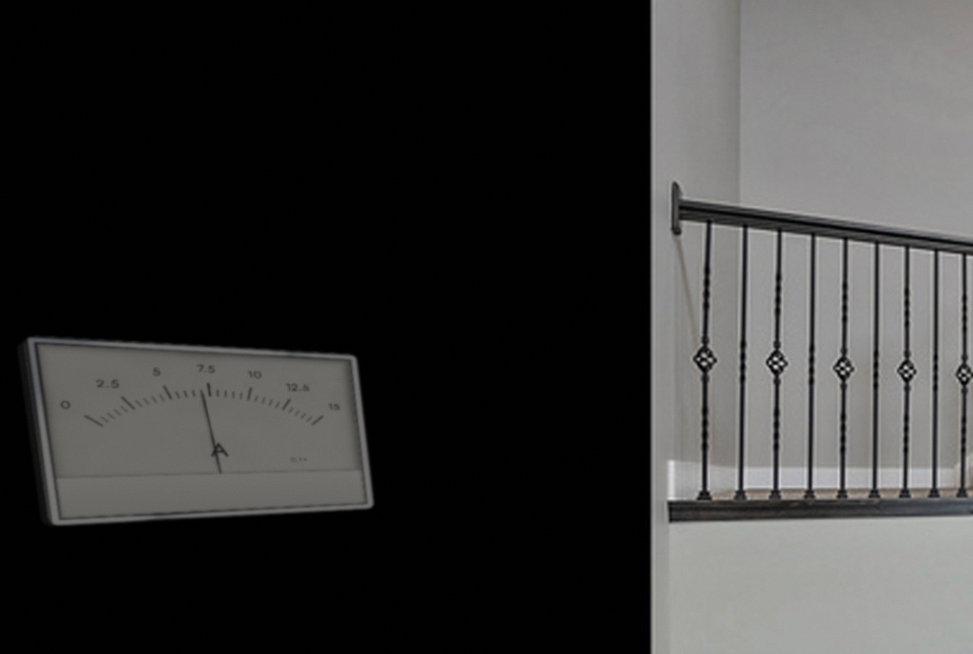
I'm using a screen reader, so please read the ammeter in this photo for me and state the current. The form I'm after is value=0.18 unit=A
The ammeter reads value=7 unit=A
